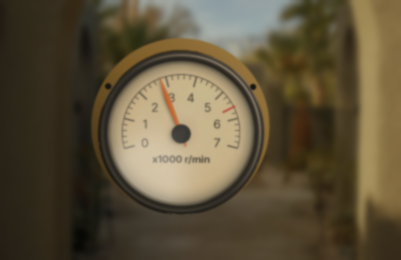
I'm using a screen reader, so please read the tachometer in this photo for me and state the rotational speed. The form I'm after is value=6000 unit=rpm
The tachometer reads value=2800 unit=rpm
